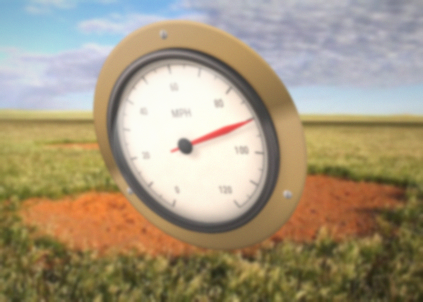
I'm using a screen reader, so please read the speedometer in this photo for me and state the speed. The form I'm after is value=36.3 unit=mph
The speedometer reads value=90 unit=mph
